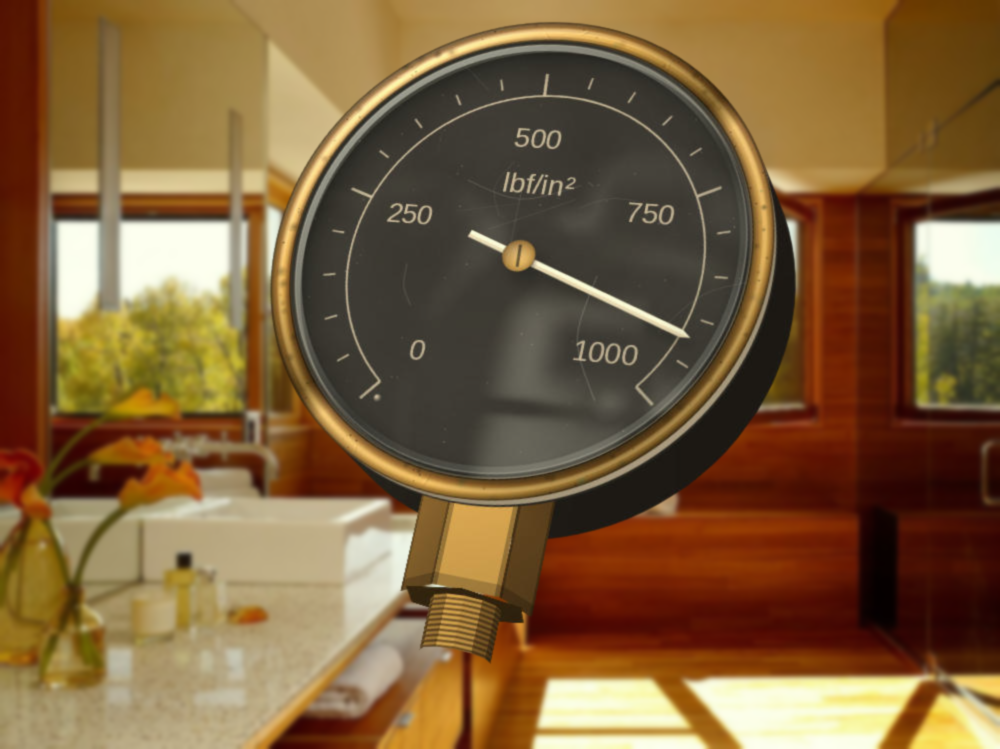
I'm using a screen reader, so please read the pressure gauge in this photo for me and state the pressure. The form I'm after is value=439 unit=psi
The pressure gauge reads value=925 unit=psi
